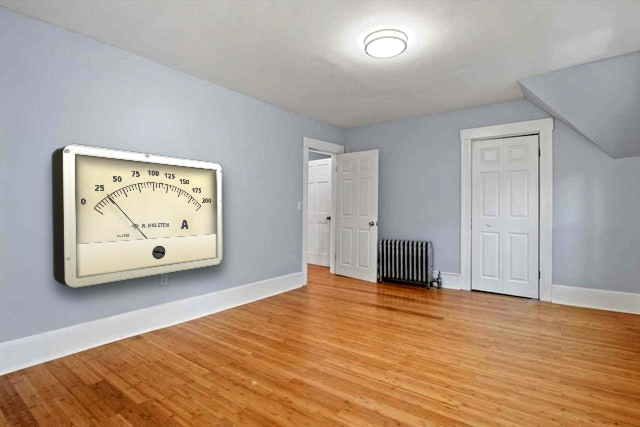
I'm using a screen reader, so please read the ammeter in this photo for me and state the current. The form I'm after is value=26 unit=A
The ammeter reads value=25 unit=A
